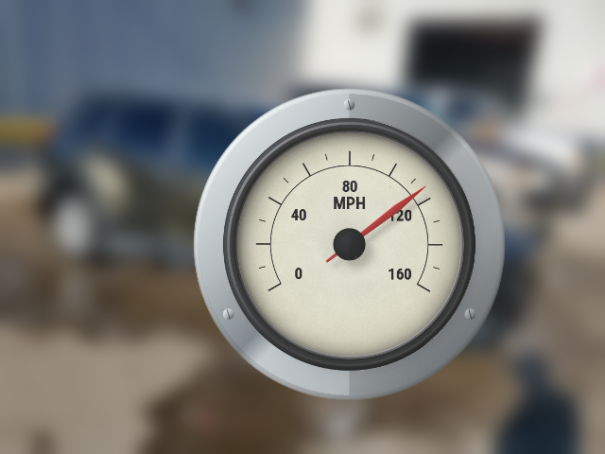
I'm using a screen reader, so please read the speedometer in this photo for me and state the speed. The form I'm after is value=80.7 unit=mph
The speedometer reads value=115 unit=mph
